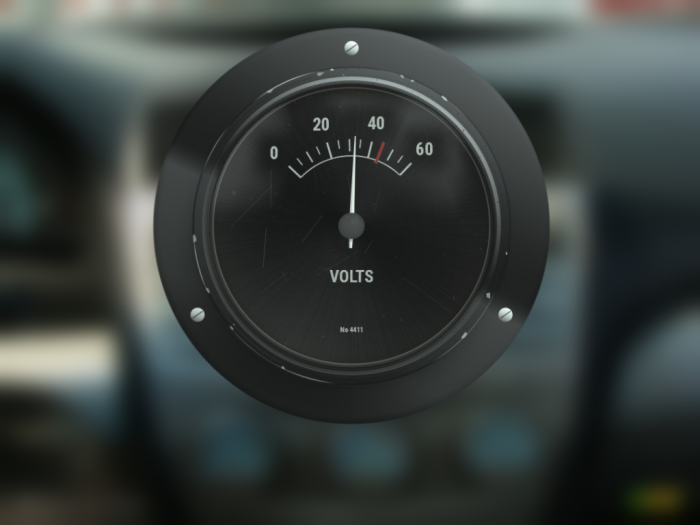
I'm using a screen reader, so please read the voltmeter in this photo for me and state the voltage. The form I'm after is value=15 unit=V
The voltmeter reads value=32.5 unit=V
